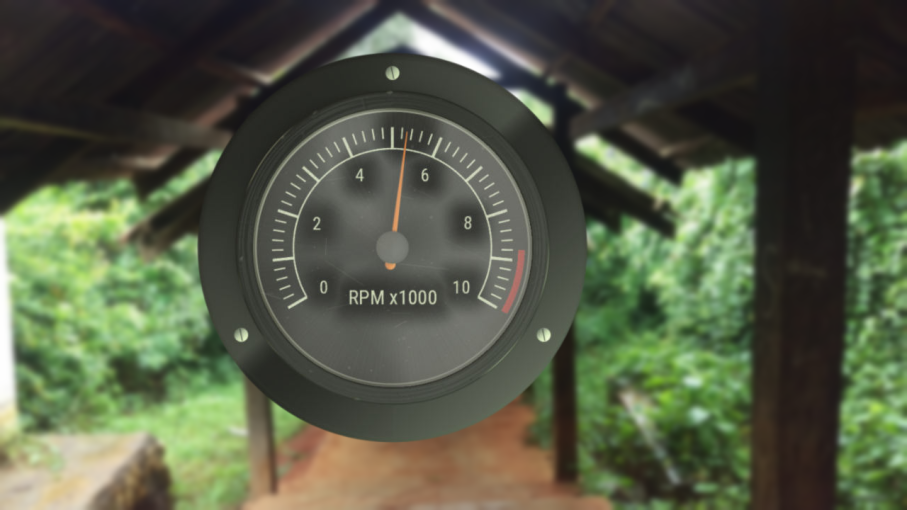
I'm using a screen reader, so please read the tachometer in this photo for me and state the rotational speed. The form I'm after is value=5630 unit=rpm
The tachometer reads value=5300 unit=rpm
